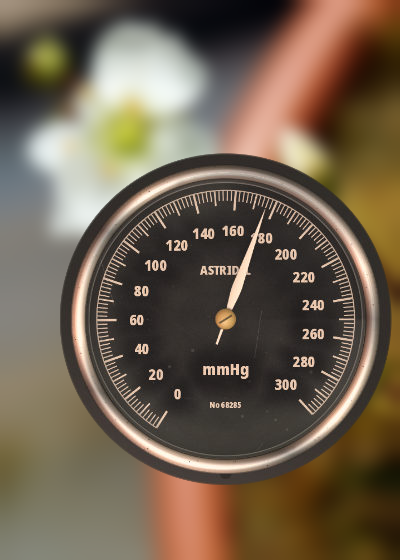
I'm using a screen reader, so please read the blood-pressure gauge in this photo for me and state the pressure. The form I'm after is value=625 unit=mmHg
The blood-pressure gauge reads value=176 unit=mmHg
